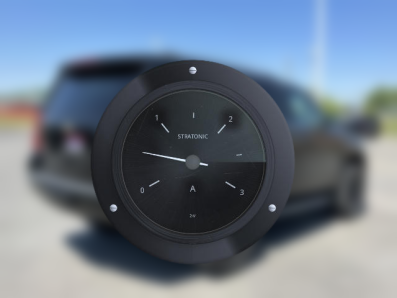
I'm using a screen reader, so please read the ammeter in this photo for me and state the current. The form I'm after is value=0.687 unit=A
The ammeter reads value=0.5 unit=A
